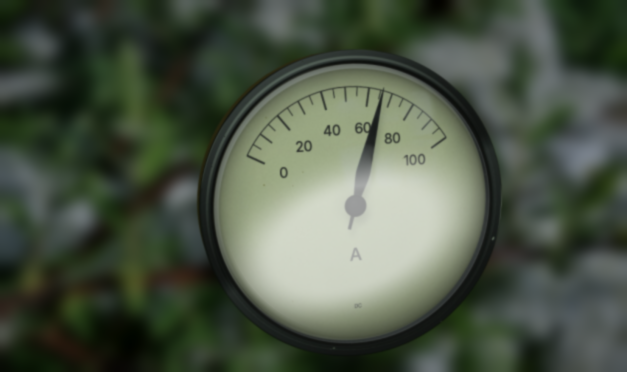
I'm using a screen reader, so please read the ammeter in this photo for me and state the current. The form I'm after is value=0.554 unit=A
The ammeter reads value=65 unit=A
